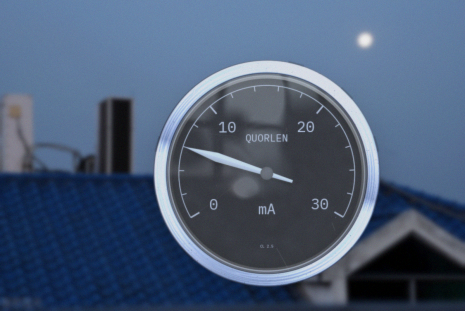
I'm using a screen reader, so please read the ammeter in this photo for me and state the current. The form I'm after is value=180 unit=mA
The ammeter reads value=6 unit=mA
